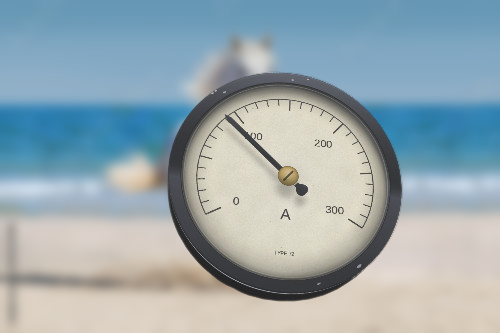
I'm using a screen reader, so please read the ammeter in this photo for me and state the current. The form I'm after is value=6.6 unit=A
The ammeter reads value=90 unit=A
